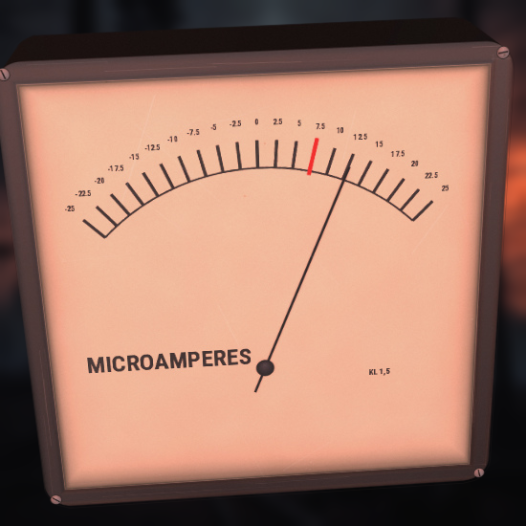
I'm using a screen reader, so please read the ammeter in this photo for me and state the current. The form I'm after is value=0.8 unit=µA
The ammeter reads value=12.5 unit=µA
